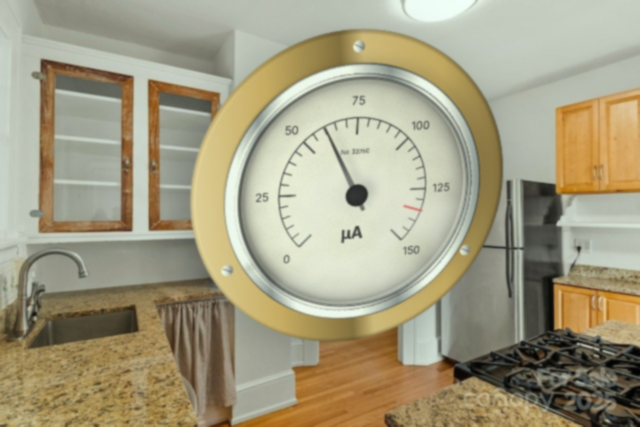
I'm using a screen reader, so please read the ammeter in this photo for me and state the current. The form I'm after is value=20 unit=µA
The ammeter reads value=60 unit=µA
